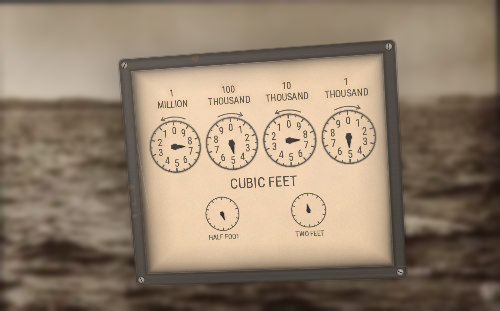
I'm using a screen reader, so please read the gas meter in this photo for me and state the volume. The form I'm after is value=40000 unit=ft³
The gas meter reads value=747500 unit=ft³
